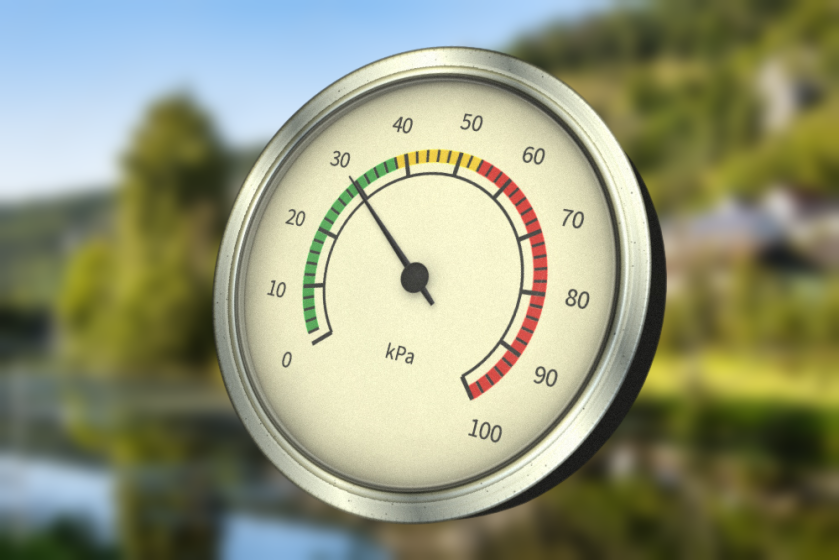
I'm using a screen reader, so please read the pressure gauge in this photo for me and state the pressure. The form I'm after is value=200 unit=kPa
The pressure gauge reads value=30 unit=kPa
